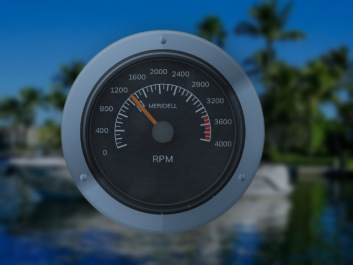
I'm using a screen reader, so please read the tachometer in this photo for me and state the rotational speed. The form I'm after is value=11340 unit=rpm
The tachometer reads value=1300 unit=rpm
